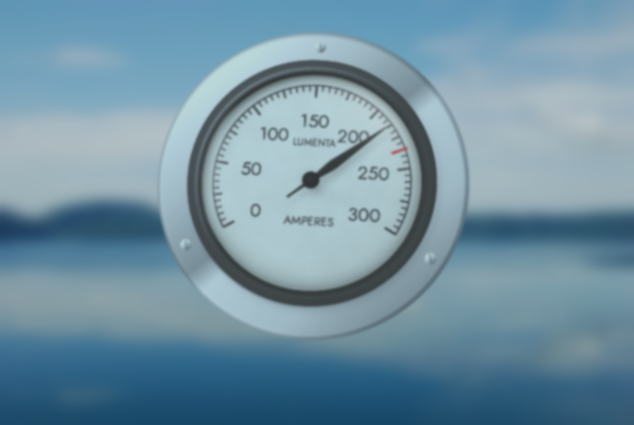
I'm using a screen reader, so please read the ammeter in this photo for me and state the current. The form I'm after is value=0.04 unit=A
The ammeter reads value=215 unit=A
